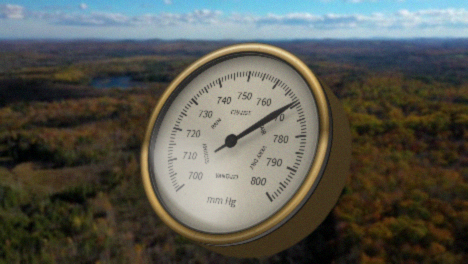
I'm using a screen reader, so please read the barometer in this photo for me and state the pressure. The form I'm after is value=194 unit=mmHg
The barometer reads value=770 unit=mmHg
